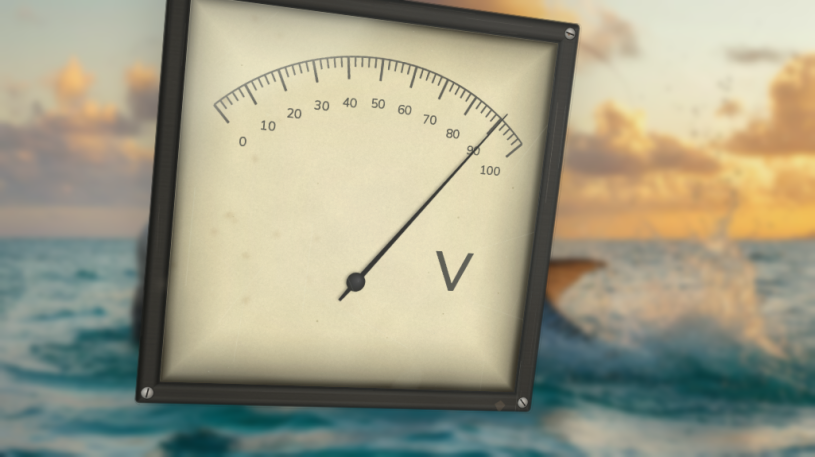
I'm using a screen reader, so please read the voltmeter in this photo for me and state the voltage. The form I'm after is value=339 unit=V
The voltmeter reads value=90 unit=V
